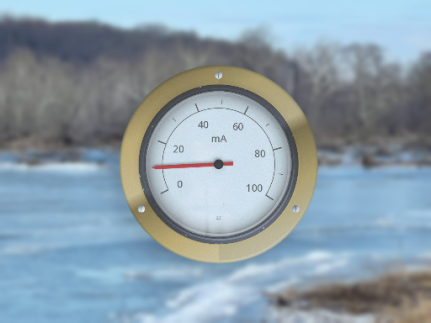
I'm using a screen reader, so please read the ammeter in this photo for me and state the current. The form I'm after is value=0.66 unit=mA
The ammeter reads value=10 unit=mA
